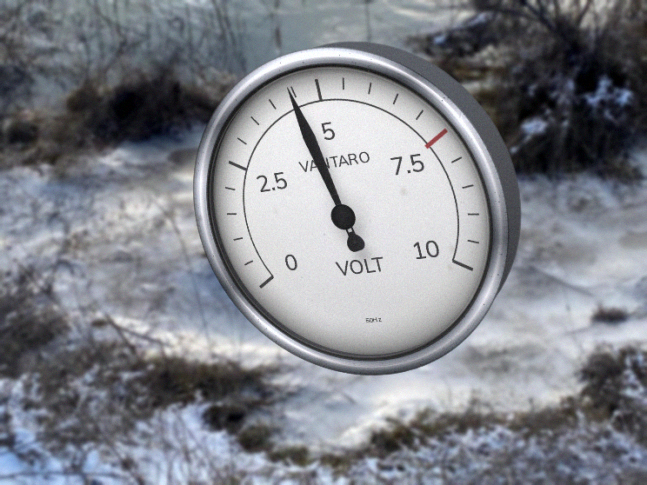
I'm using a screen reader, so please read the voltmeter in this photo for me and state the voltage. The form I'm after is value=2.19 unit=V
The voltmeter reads value=4.5 unit=V
